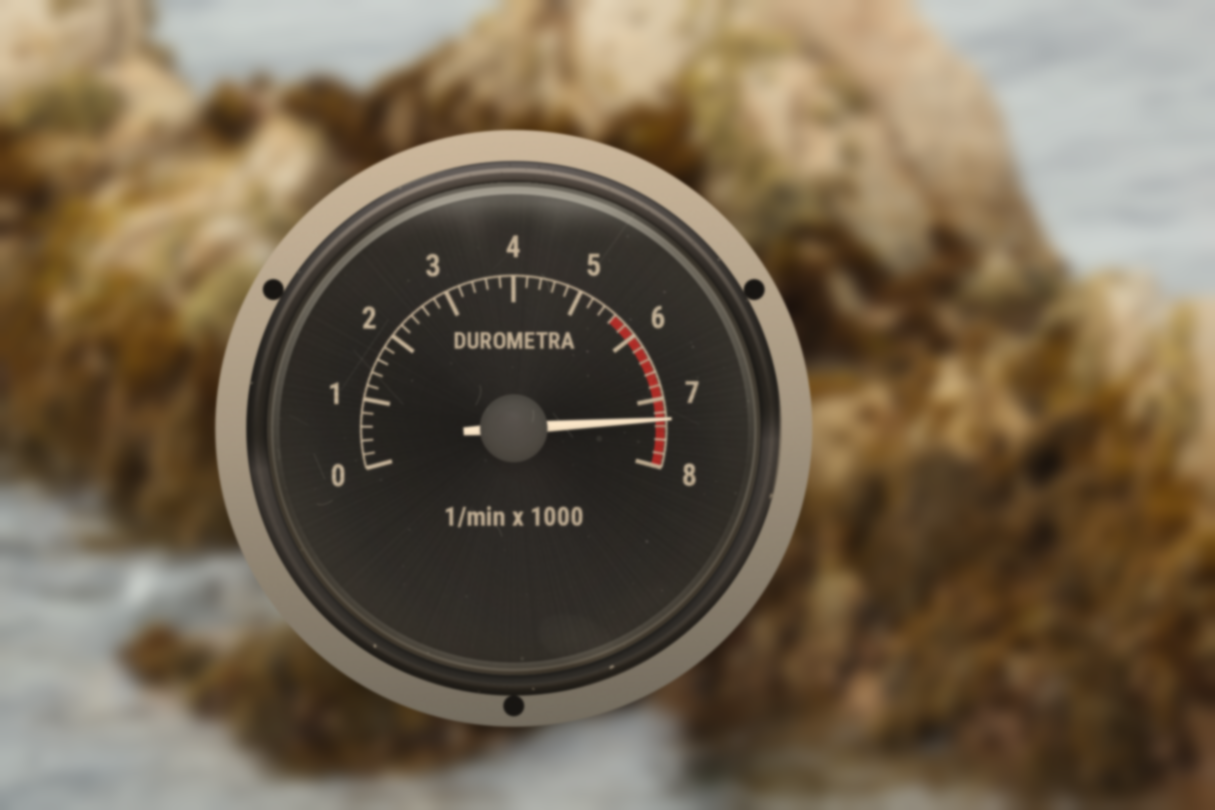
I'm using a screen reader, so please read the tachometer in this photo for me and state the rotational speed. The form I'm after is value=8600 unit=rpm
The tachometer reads value=7300 unit=rpm
